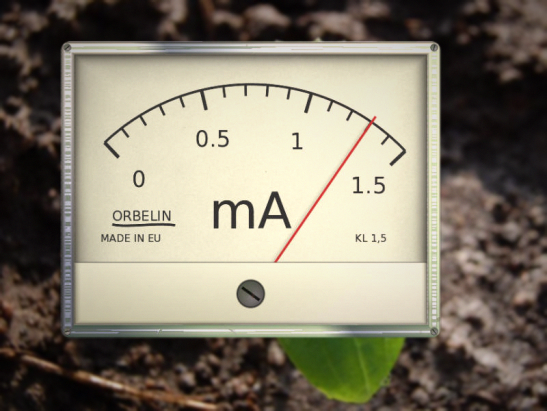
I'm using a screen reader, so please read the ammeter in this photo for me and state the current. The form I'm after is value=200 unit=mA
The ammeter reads value=1.3 unit=mA
